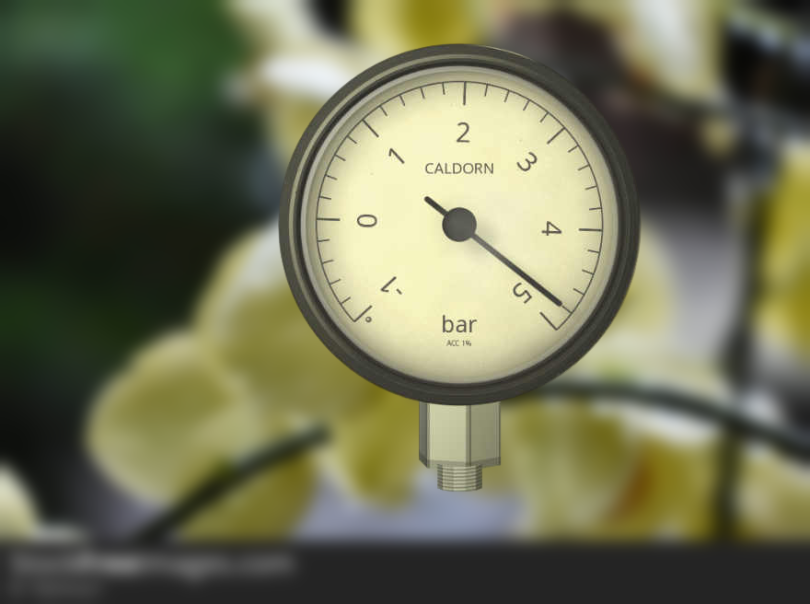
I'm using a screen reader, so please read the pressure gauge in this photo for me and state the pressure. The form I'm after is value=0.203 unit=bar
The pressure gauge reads value=4.8 unit=bar
